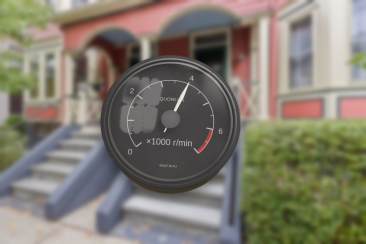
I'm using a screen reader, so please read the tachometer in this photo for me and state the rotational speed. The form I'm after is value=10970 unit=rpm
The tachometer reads value=4000 unit=rpm
